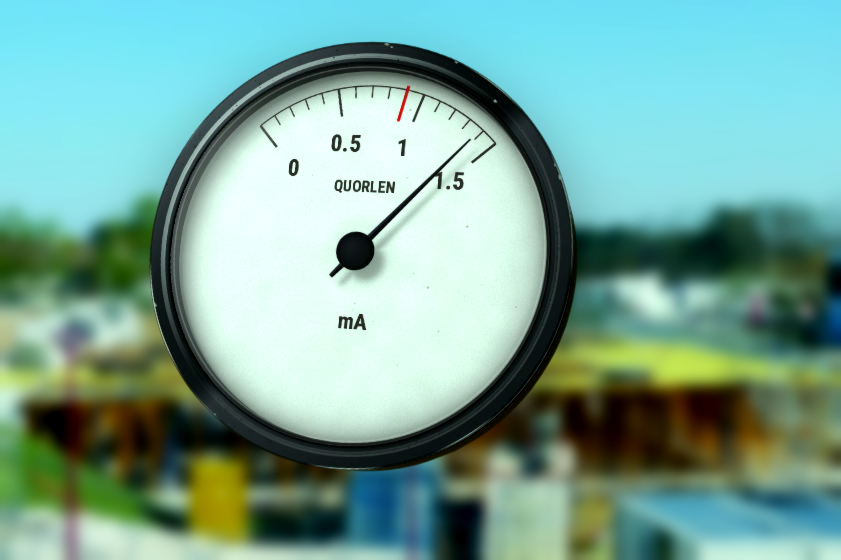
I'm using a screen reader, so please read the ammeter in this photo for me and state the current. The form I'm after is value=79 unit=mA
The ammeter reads value=1.4 unit=mA
